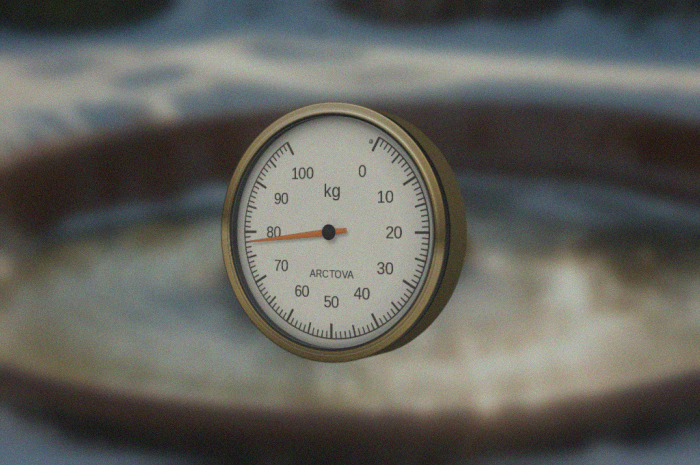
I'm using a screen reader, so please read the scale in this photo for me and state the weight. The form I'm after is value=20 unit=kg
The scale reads value=78 unit=kg
